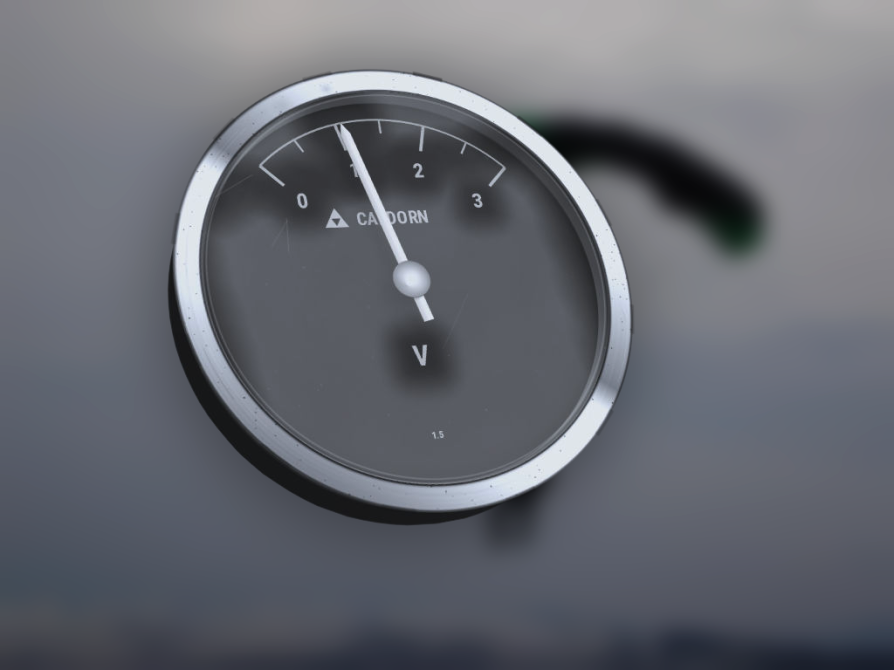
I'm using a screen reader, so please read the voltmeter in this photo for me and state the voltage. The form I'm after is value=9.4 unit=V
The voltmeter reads value=1 unit=V
